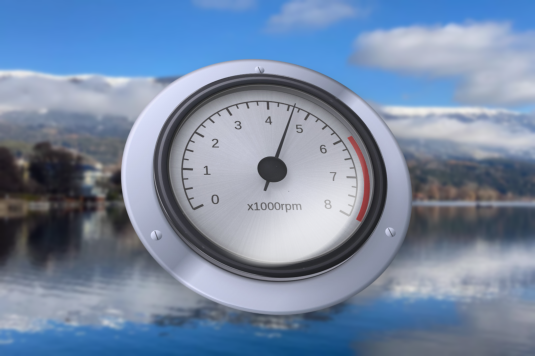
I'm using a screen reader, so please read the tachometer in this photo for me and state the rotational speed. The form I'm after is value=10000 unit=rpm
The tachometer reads value=4625 unit=rpm
